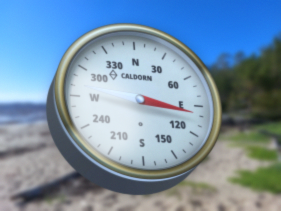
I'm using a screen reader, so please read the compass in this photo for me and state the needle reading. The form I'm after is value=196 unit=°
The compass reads value=100 unit=°
